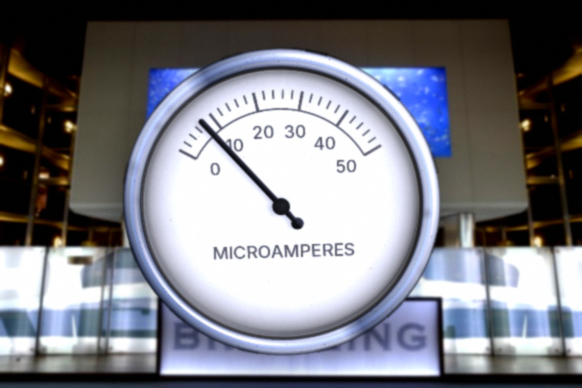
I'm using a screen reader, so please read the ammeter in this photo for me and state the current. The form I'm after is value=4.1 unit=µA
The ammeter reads value=8 unit=µA
